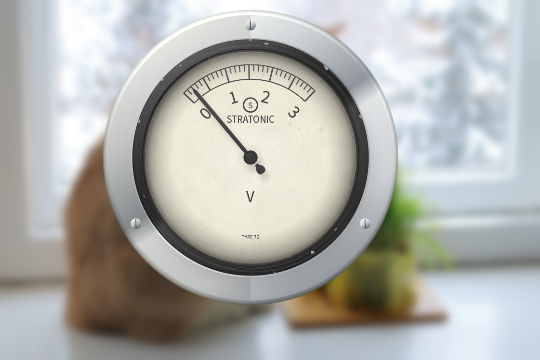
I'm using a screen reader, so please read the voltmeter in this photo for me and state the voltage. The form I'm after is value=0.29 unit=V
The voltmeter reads value=0.2 unit=V
